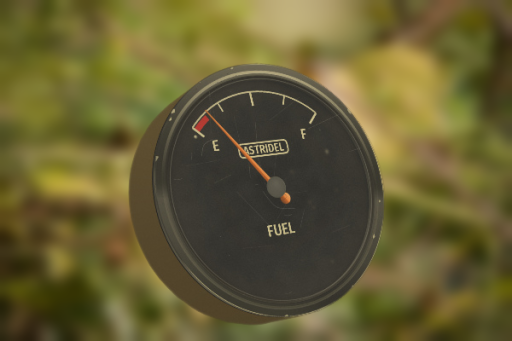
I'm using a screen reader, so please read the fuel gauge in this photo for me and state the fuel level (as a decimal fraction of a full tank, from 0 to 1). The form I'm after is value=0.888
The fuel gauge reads value=0.125
